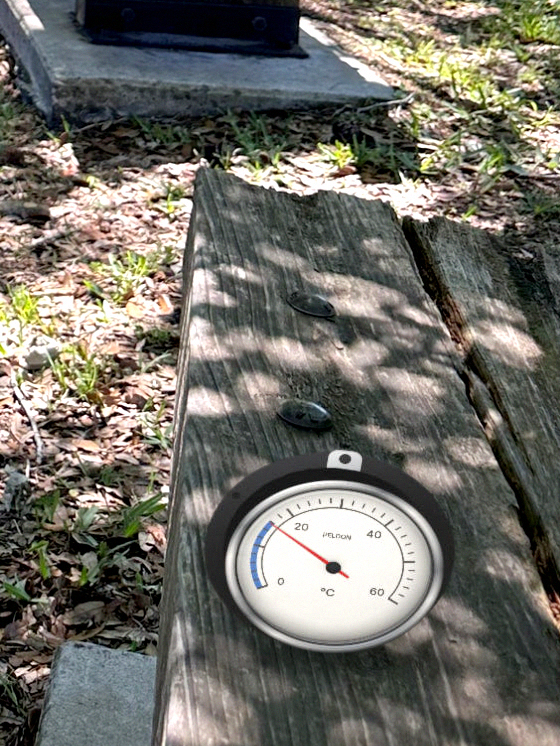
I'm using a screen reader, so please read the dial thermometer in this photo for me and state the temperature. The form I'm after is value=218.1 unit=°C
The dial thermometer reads value=16 unit=°C
